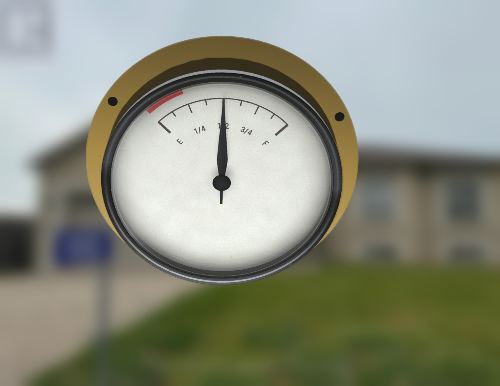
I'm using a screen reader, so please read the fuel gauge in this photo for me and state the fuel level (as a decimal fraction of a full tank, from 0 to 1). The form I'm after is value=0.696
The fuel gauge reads value=0.5
